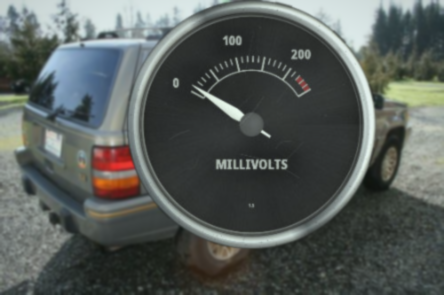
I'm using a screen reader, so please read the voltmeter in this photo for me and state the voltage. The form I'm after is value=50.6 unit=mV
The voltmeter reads value=10 unit=mV
